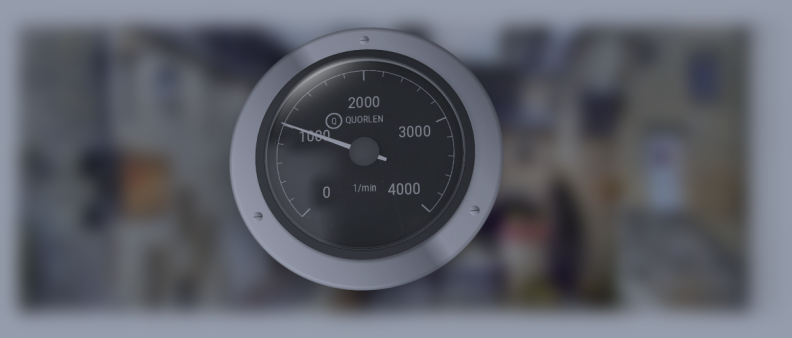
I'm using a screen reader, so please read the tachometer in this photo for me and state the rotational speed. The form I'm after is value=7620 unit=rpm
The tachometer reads value=1000 unit=rpm
